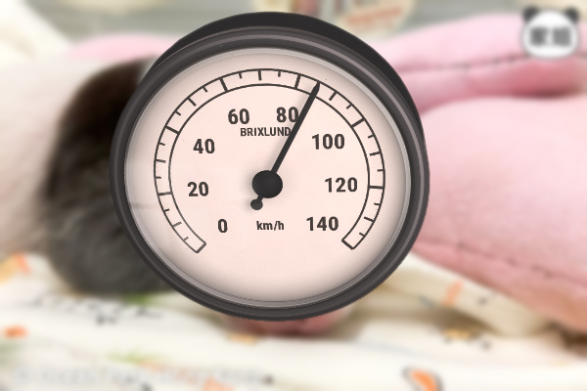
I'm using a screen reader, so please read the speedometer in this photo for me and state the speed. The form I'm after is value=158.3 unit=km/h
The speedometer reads value=85 unit=km/h
